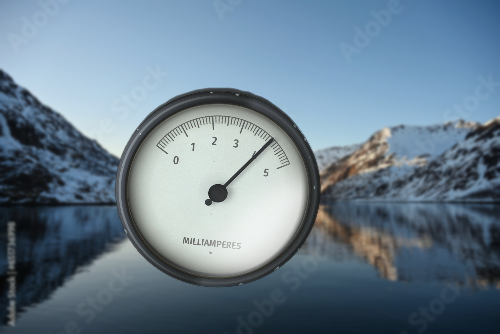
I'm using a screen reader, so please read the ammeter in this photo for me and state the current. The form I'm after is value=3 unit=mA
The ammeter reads value=4 unit=mA
